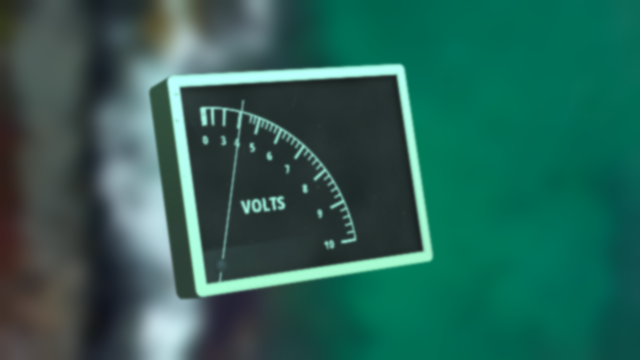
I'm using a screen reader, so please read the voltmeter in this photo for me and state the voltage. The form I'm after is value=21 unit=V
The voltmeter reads value=4 unit=V
